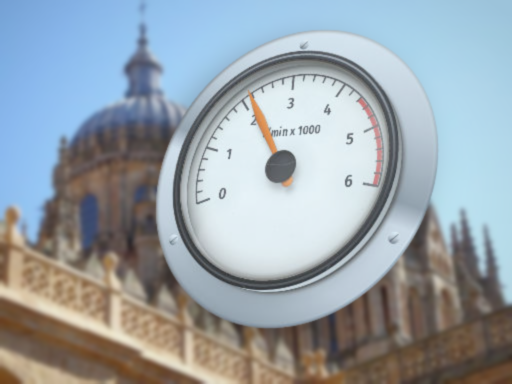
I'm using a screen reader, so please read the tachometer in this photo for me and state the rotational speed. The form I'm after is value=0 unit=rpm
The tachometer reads value=2200 unit=rpm
